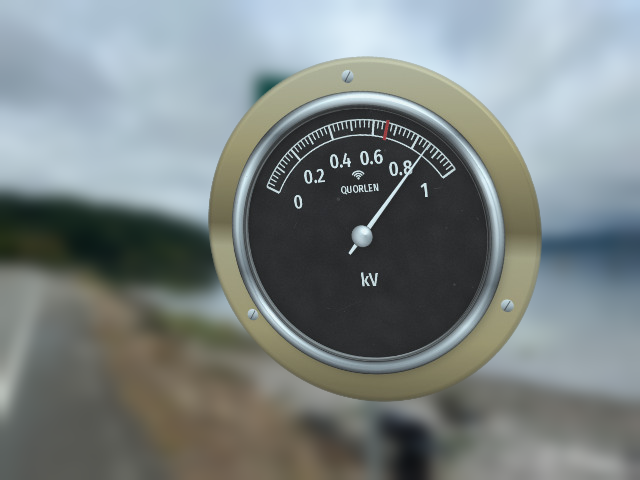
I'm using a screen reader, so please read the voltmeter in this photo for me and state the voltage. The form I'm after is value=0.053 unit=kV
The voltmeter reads value=0.86 unit=kV
